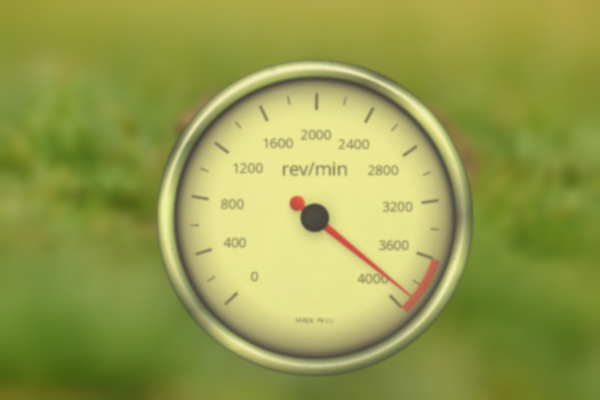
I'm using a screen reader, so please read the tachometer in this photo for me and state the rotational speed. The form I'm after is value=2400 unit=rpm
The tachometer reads value=3900 unit=rpm
